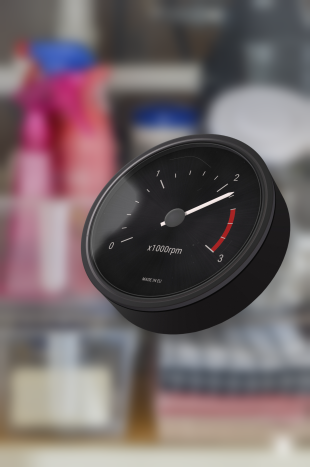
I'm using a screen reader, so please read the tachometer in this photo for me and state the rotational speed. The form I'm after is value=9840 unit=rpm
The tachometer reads value=2200 unit=rpm
